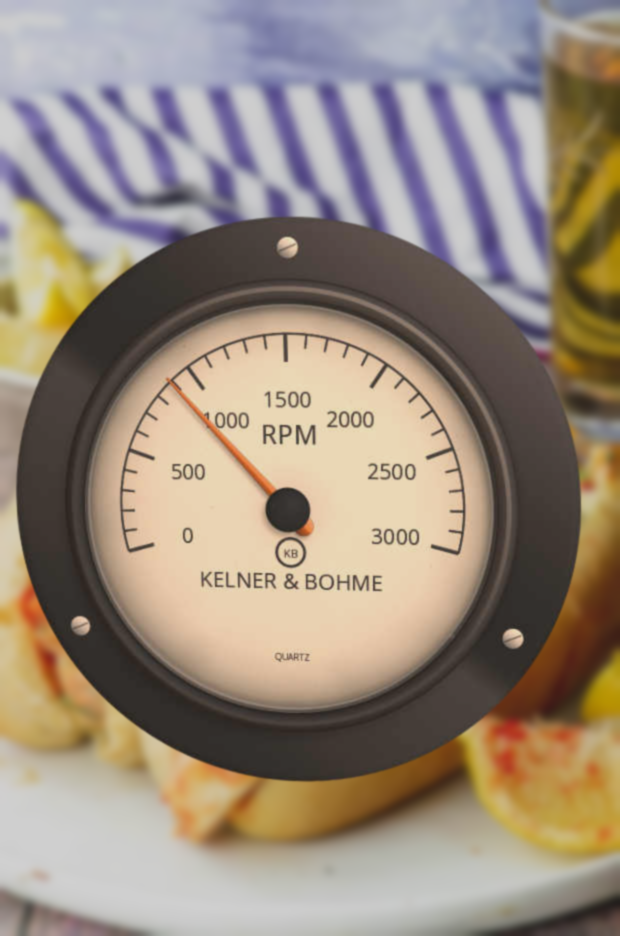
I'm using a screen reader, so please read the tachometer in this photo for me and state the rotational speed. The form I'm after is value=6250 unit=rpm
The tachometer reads value=900 unit=rpm
